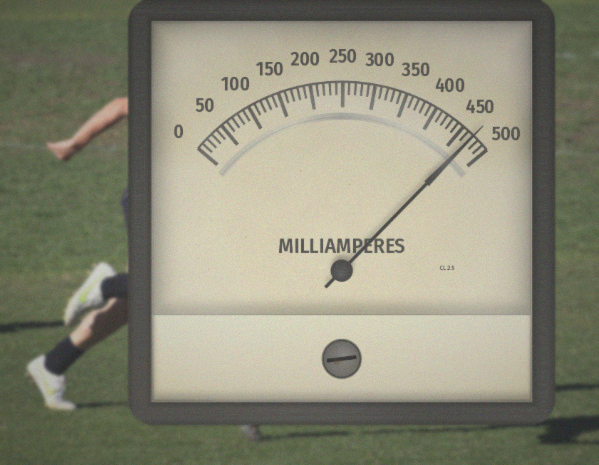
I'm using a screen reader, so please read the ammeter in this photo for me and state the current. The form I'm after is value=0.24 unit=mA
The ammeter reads value=470 unit=mA
